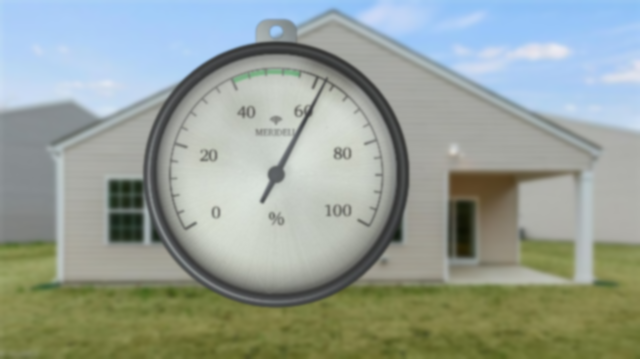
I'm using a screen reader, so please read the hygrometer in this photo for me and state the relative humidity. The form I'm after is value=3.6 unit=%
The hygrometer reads value=62 unit=%
